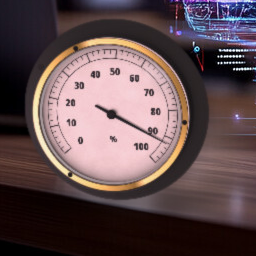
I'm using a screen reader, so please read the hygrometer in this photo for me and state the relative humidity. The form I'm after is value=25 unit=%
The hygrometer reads value=92 unit=%
